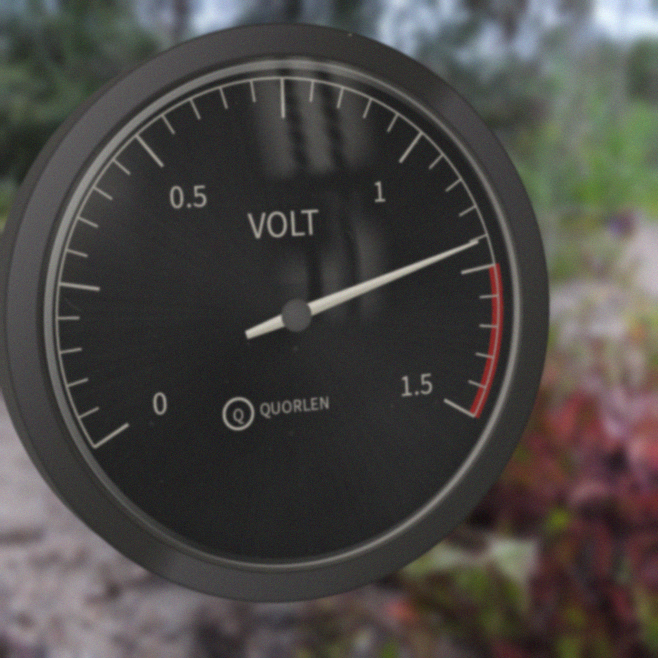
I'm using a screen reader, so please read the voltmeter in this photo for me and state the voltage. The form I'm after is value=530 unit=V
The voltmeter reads value=1.2 unit=V
